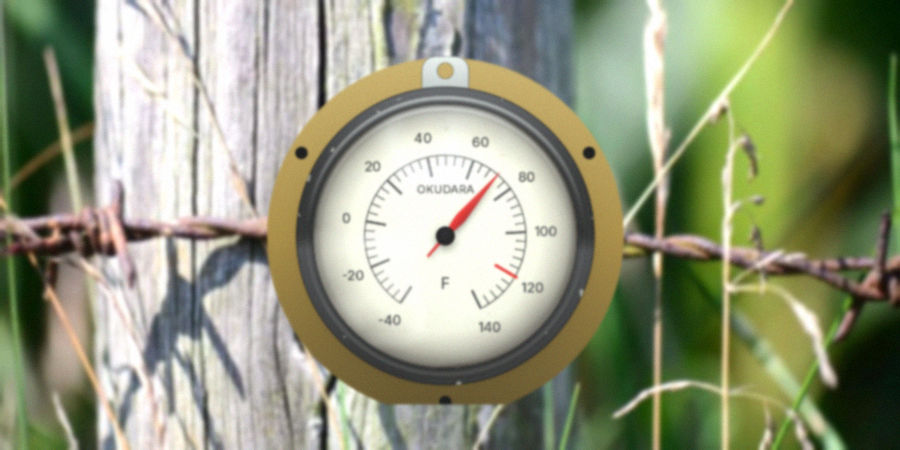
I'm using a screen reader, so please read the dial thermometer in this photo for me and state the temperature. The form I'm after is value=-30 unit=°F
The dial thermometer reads value=72 unit=°F
